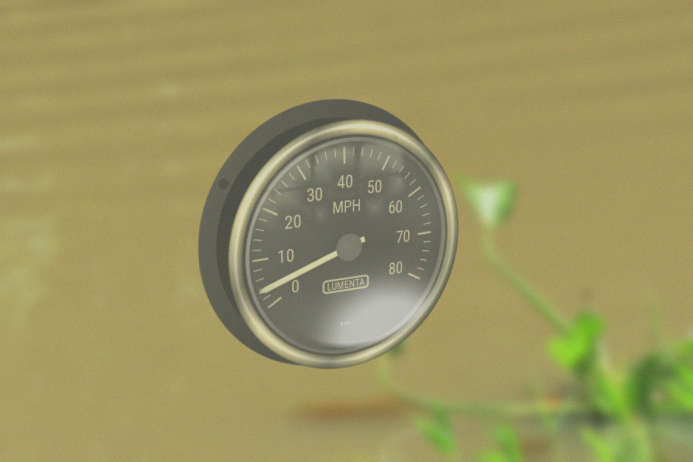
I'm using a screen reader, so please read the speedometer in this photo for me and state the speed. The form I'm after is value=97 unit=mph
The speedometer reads value=4 unit=mph
